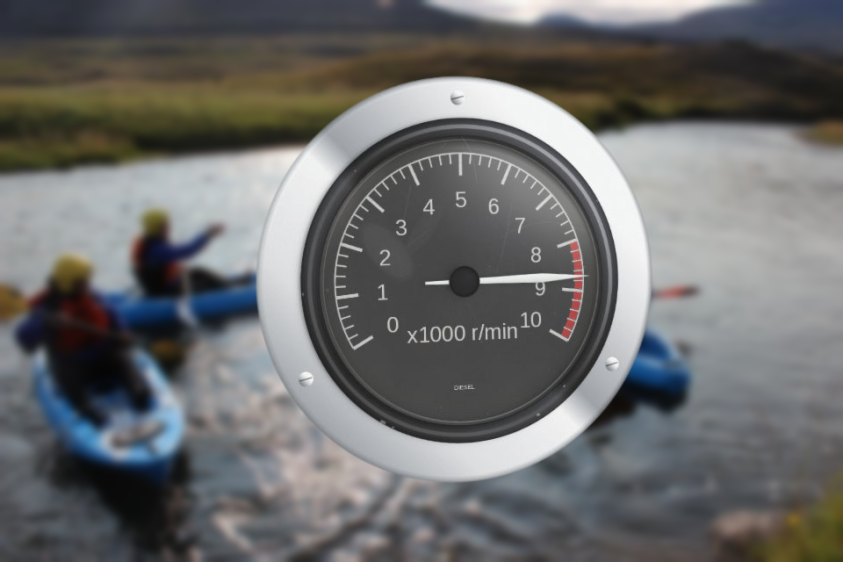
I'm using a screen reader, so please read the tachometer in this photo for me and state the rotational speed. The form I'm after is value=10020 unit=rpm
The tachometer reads value=8700 unit=rpm
